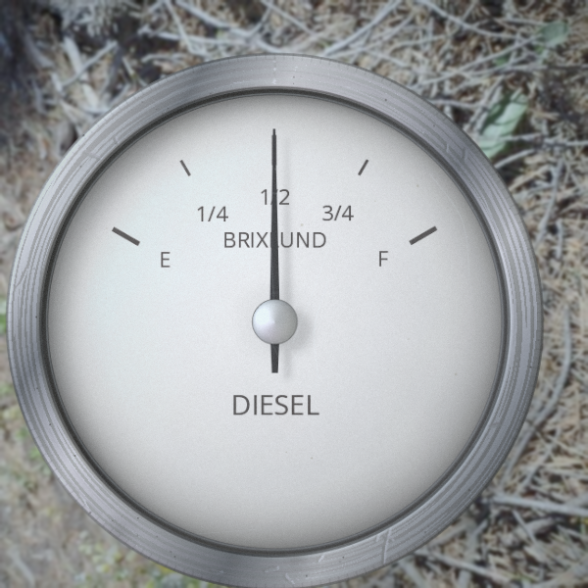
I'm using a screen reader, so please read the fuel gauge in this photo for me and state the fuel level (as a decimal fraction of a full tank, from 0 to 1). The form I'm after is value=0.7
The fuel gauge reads value=0.5
